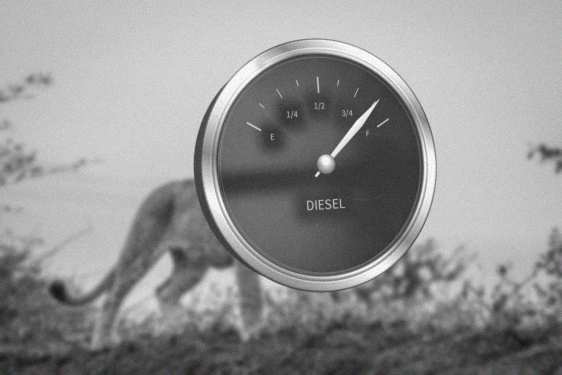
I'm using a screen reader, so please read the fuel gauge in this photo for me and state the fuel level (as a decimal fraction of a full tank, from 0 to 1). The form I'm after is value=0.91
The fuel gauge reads value=0.875
